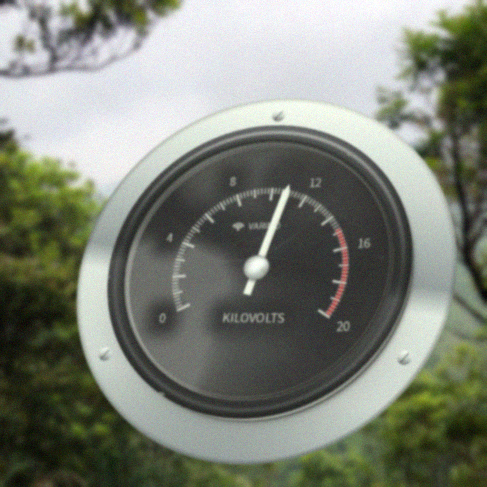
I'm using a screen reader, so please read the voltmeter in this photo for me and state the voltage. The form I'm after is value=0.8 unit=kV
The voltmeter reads value=11 unit=kV
